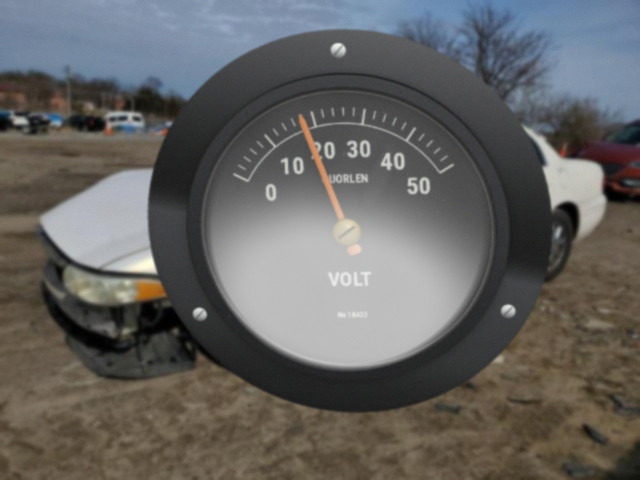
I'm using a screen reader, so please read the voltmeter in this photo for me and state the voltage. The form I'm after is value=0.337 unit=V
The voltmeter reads value=18 unit=V
